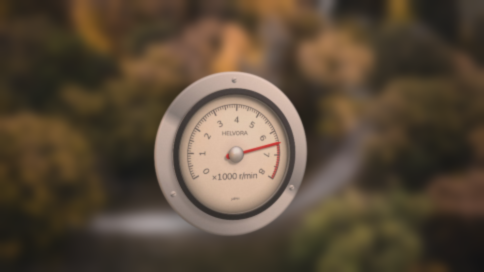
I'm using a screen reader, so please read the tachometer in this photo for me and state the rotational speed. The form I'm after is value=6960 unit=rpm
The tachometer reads value=6500 unit=rpm
